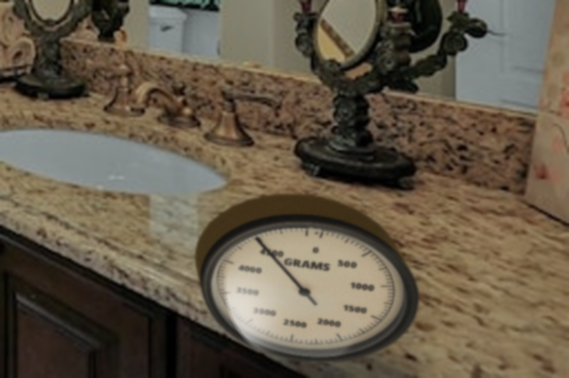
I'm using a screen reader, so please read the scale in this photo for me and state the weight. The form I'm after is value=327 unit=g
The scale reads value=4500 unit=g
